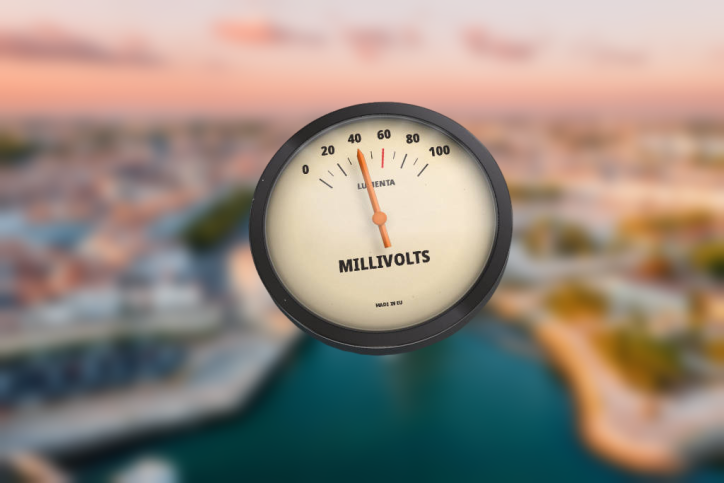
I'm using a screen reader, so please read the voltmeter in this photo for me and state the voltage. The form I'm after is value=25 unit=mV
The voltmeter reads value=40 unit=mV
